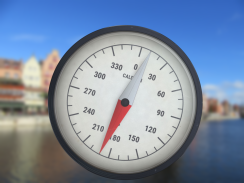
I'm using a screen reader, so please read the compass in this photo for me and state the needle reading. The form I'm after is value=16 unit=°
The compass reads value=190 unit=°
